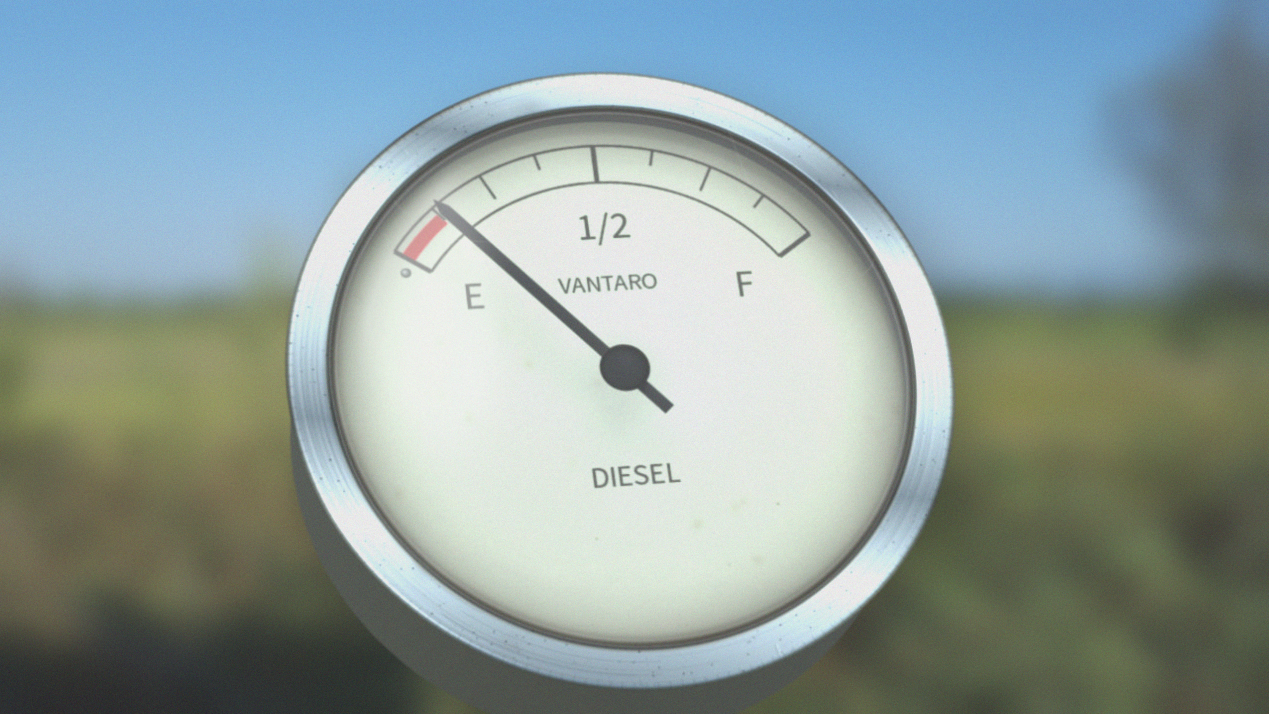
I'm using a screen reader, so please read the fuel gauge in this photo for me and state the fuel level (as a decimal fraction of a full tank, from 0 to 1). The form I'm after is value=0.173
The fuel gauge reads value=0.125
